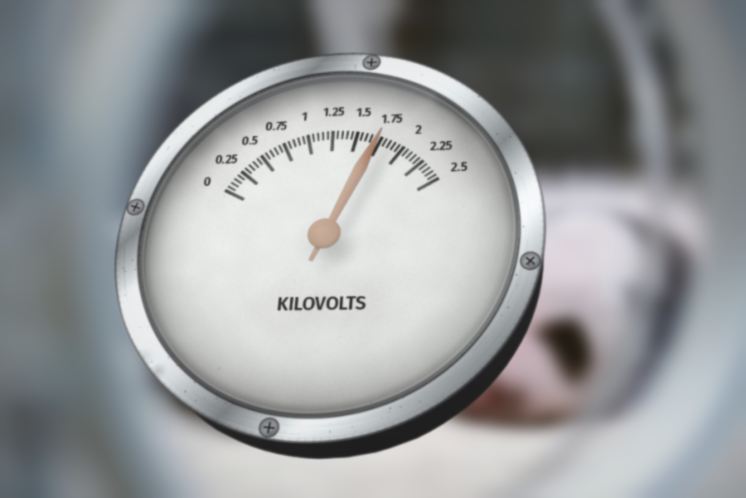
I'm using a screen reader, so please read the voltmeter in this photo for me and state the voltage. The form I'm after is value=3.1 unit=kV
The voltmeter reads value=1.75 unit=kV
